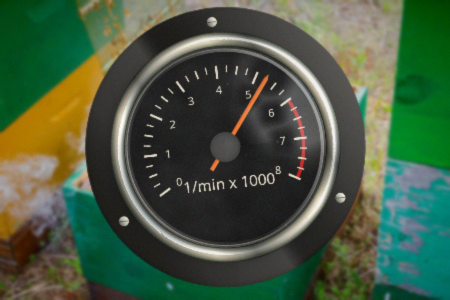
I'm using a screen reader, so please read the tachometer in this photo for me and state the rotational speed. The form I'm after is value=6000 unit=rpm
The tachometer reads value=5250 unit=rpm
